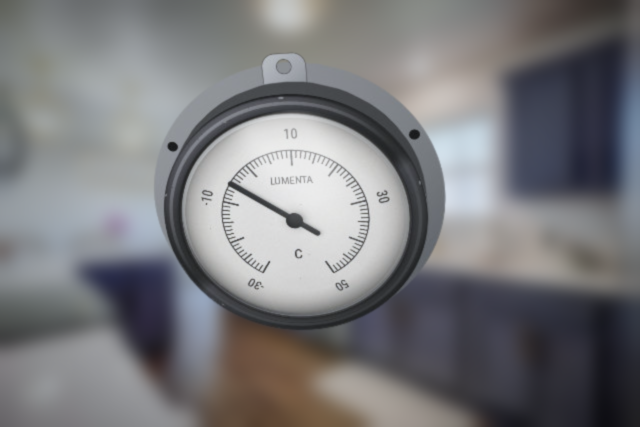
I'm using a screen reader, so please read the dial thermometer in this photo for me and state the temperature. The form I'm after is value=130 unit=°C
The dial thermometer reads value=-5 unit=°C
